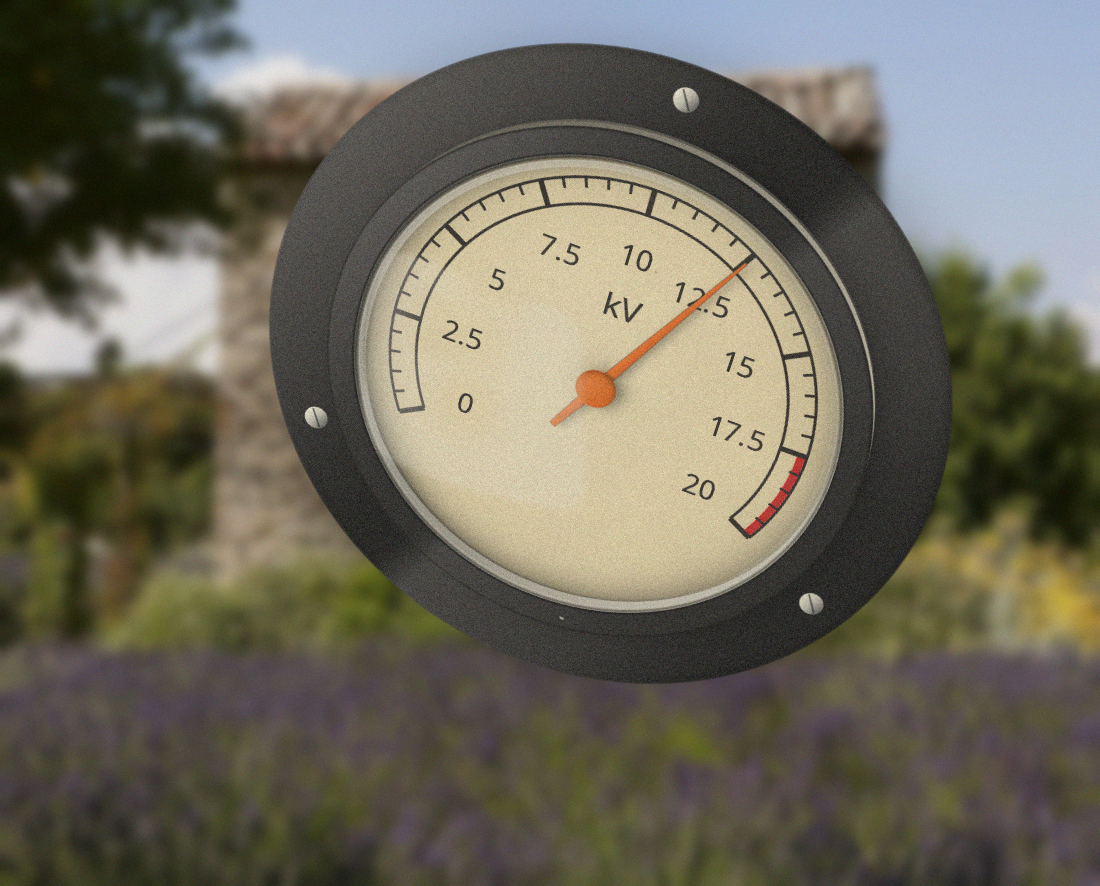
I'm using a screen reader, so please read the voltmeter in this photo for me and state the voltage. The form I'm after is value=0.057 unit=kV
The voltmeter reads value=12.5 unit=kV
